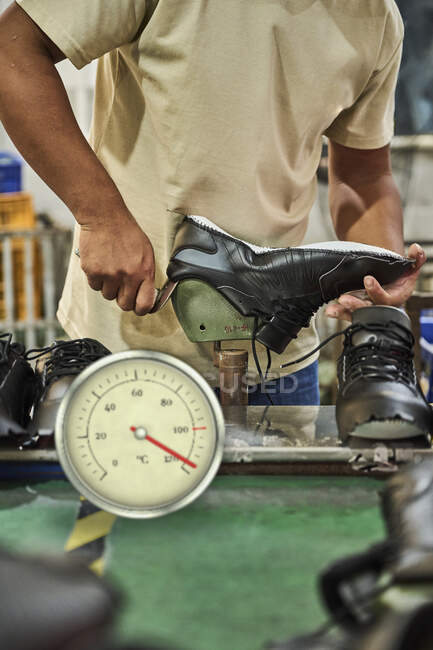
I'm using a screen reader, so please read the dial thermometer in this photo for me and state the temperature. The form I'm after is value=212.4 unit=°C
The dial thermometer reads value=116 unit=°C
